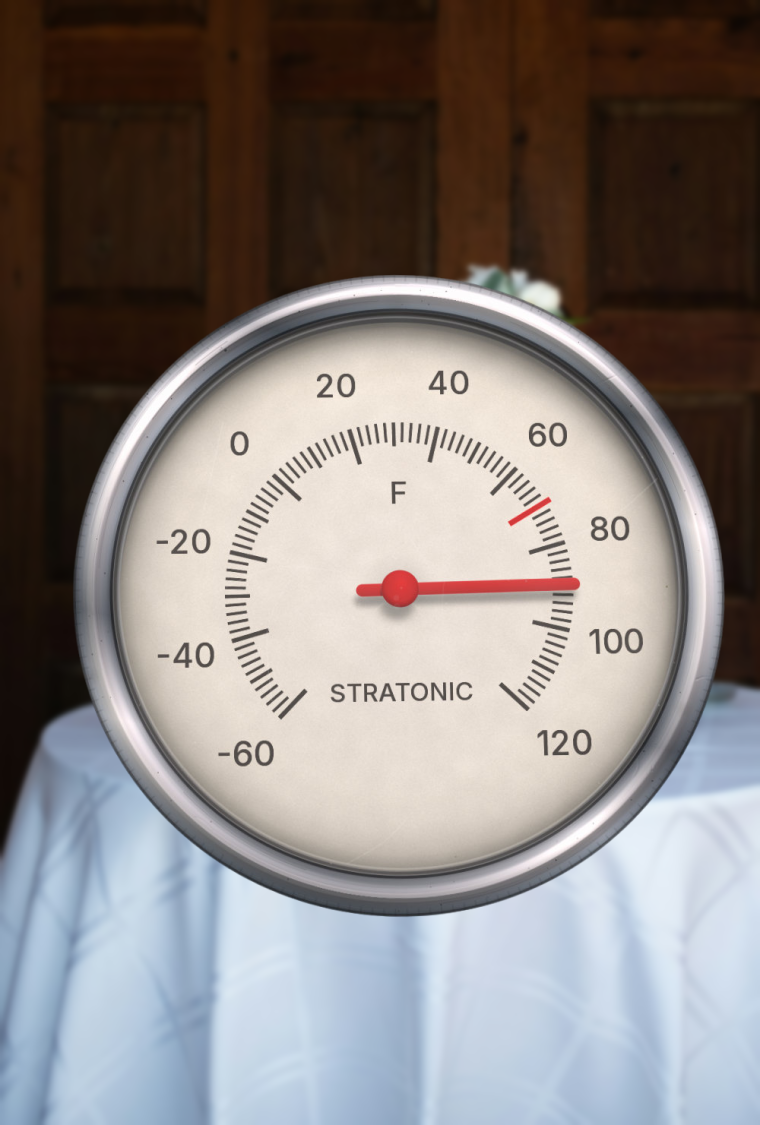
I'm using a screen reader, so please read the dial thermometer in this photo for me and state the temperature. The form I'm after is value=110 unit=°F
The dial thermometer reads value=90 unit=°F
